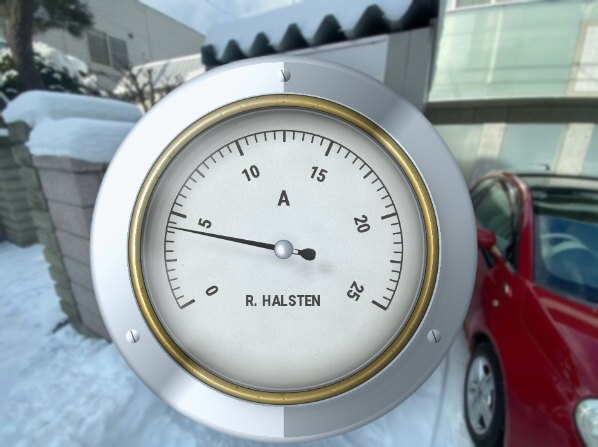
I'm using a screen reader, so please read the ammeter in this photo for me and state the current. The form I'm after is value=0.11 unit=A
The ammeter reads value=4.25 unit=A
